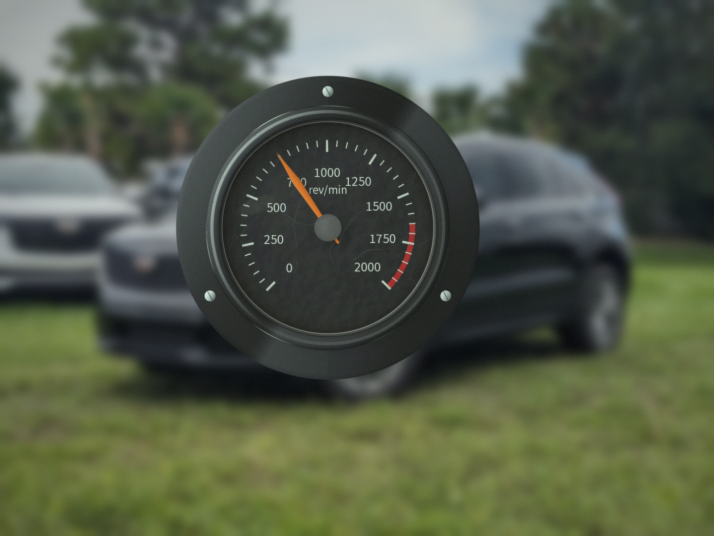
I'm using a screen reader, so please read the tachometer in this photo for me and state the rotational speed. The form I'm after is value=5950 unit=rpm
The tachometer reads value=750 unit=rpm
